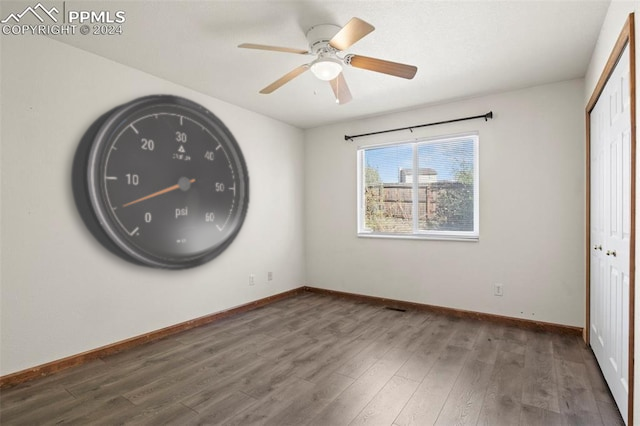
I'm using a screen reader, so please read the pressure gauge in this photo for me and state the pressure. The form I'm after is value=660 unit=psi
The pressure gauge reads value=5 unit=psi
